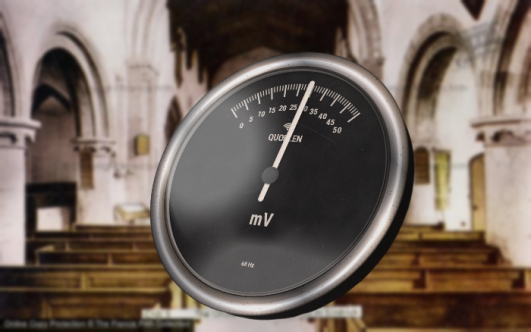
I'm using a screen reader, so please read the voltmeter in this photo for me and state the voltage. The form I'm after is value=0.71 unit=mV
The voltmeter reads value=30 unit=mV
